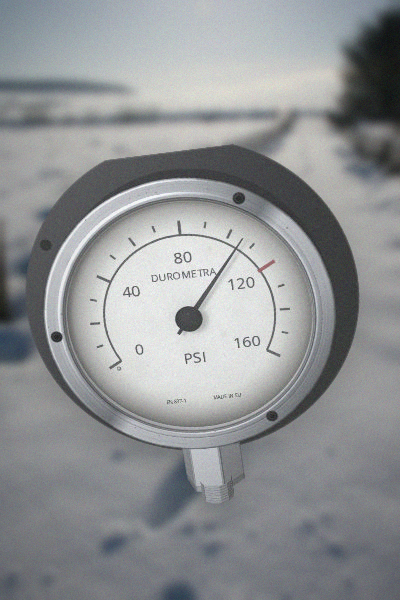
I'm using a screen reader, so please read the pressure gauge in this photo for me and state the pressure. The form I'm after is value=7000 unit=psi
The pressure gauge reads value=105 unit=psi
